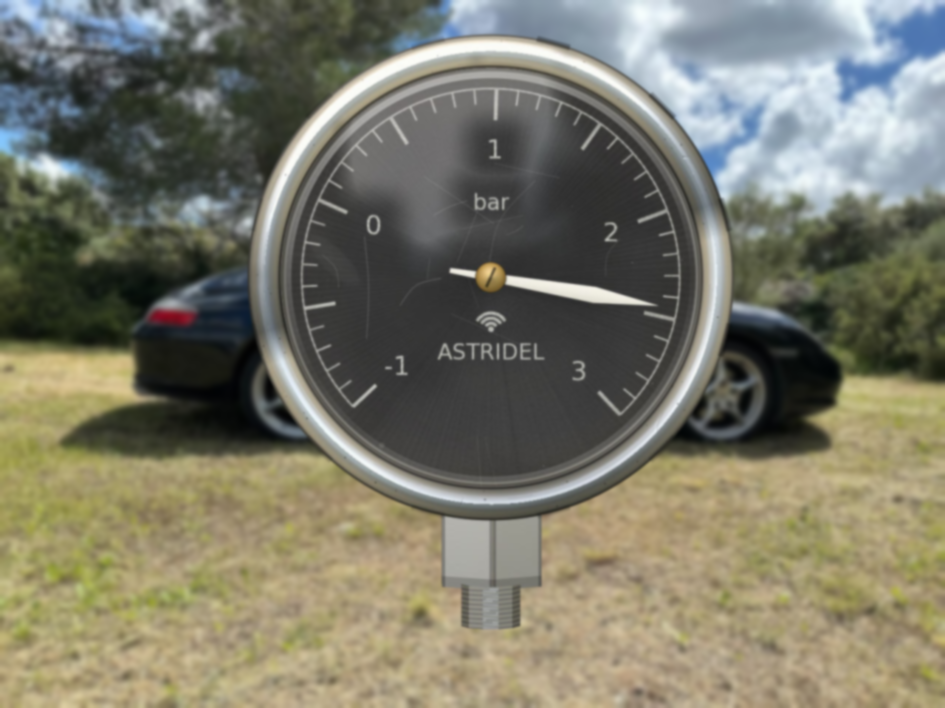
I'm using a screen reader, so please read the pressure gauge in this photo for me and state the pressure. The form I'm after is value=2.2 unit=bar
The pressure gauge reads value=2.45 unit=bar
